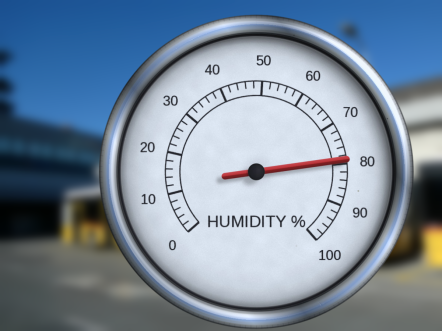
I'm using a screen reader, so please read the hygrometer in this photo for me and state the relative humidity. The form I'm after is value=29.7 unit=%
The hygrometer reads value=79 unit=%
